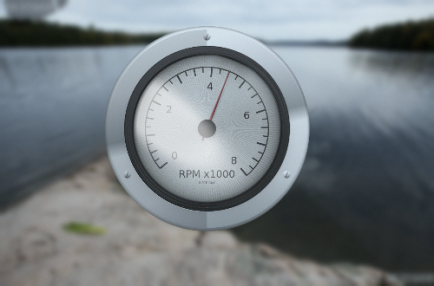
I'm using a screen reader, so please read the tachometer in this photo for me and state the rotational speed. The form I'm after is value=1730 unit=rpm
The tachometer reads value=4500 unit=rpm
